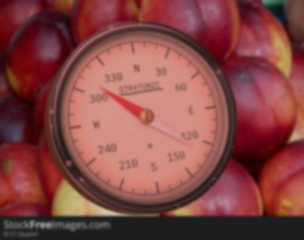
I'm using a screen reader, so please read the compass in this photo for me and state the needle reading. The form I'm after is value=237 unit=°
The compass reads value=310 unit=°
